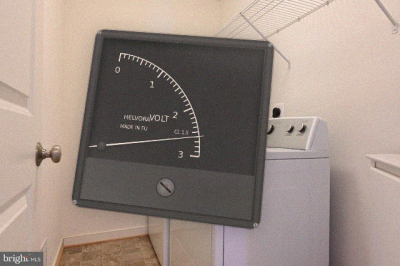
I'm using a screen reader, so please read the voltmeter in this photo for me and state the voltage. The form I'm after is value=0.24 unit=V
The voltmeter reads value=2.6 unit=V
